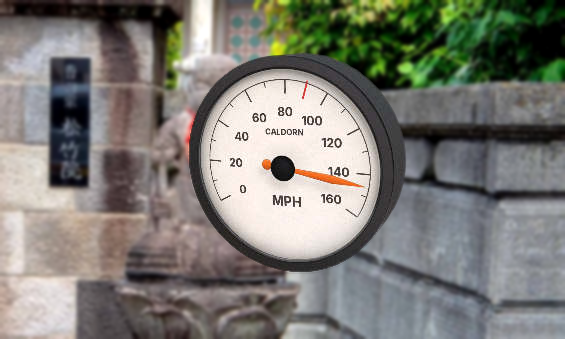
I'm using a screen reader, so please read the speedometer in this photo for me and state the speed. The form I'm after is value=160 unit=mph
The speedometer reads value=145 unit=mph
